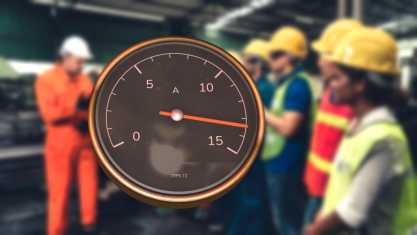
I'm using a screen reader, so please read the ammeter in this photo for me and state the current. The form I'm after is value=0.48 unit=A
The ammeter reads value=13.5 unit=A
